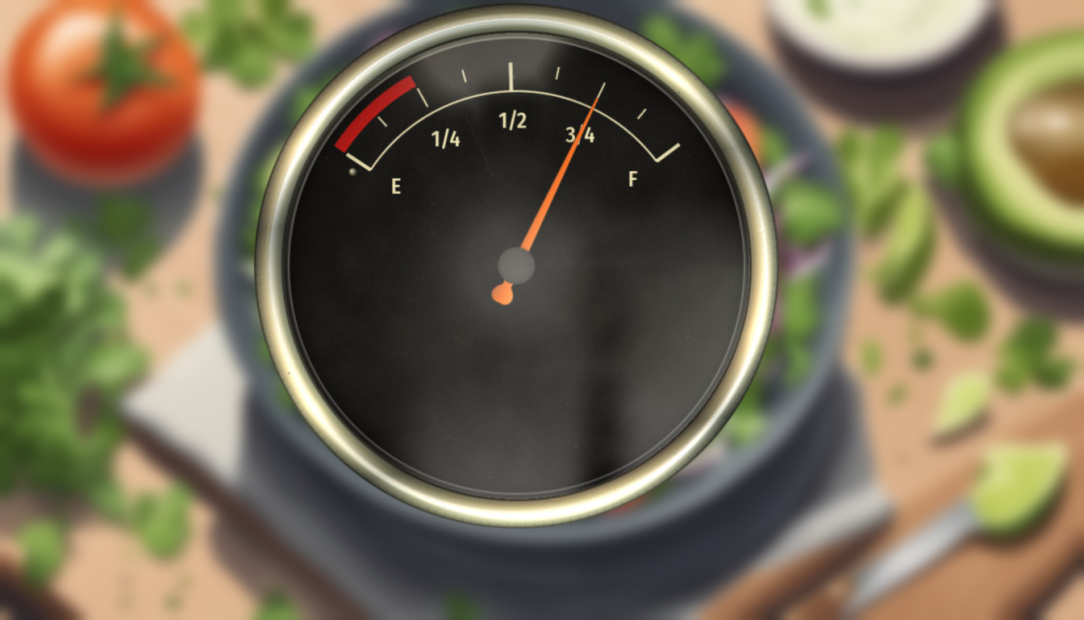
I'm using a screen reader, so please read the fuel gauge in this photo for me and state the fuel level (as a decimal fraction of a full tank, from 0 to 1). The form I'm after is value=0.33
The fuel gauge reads value=0.75
